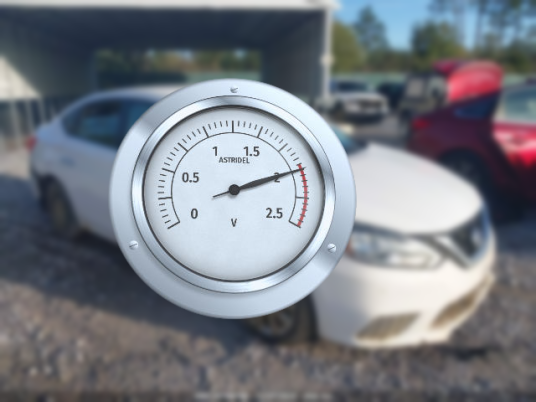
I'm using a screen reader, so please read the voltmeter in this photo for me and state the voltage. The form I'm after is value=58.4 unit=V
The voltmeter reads value=2 unit=V
